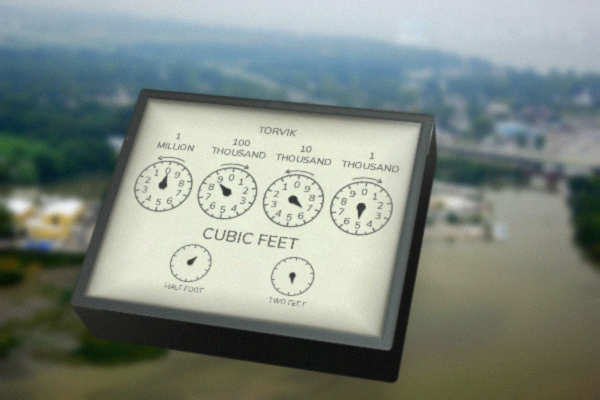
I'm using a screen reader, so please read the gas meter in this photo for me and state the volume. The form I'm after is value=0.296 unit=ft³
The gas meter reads value=986500 unit=ft³
